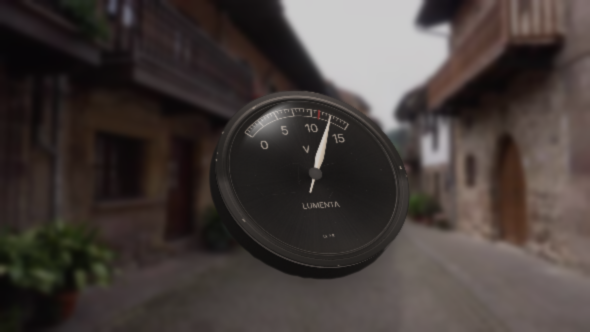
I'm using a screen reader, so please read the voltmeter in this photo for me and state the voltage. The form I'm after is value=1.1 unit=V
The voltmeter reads value=12.5 unit=V
